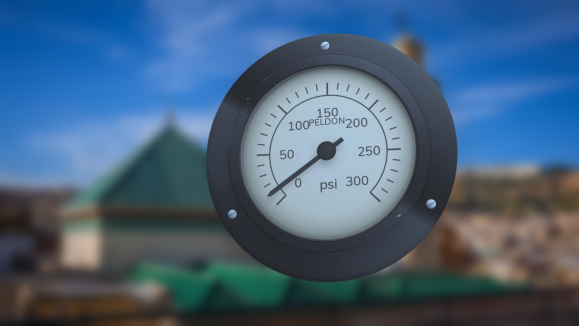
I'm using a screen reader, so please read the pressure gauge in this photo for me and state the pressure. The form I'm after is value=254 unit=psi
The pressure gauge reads value=10 unit=psi
